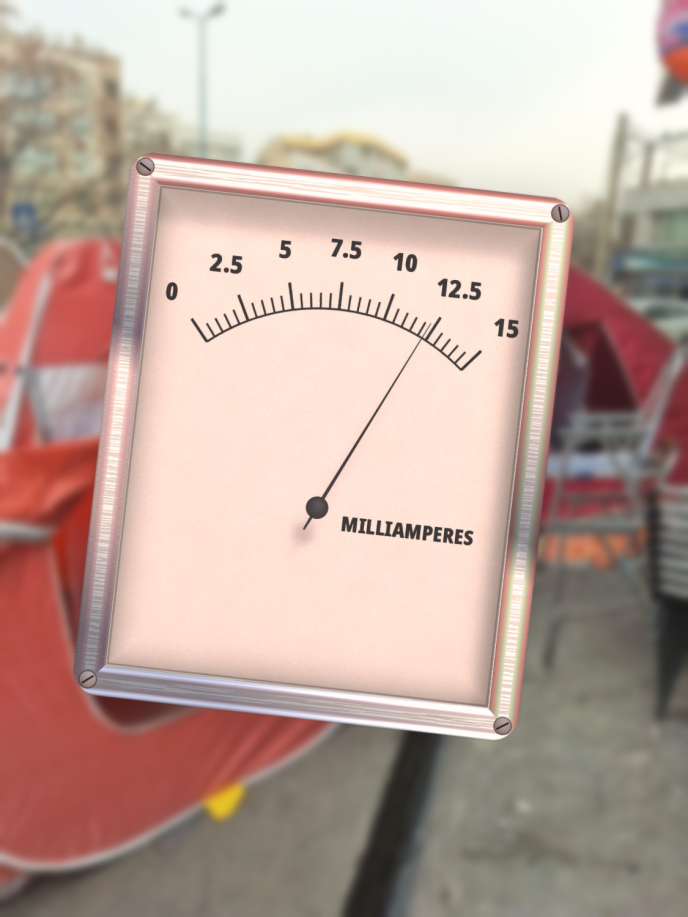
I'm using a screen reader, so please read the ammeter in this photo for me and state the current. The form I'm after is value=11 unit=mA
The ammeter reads value=12.25 unit=mA
